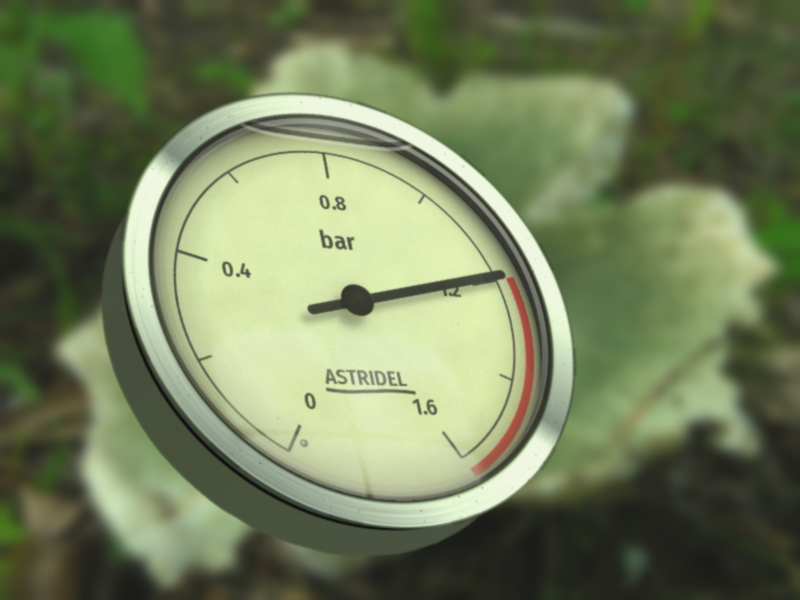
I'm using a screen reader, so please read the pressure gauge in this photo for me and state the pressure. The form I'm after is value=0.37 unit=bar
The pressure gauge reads value=1.2 unit=bar
